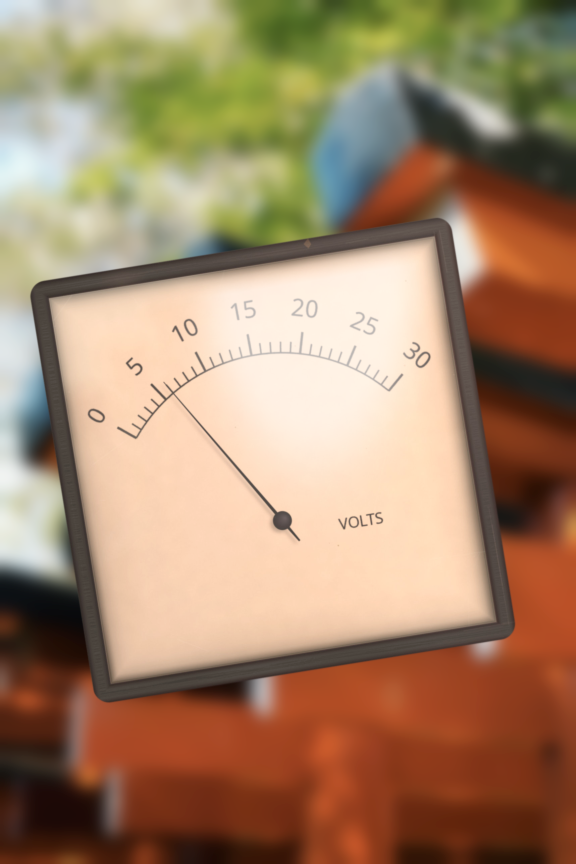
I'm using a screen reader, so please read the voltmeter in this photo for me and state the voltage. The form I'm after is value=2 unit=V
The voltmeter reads value=6 unit=V
